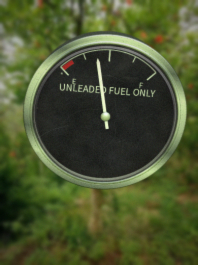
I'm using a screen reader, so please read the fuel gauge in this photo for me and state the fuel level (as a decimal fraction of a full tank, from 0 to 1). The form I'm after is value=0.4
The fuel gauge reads value=0.375
